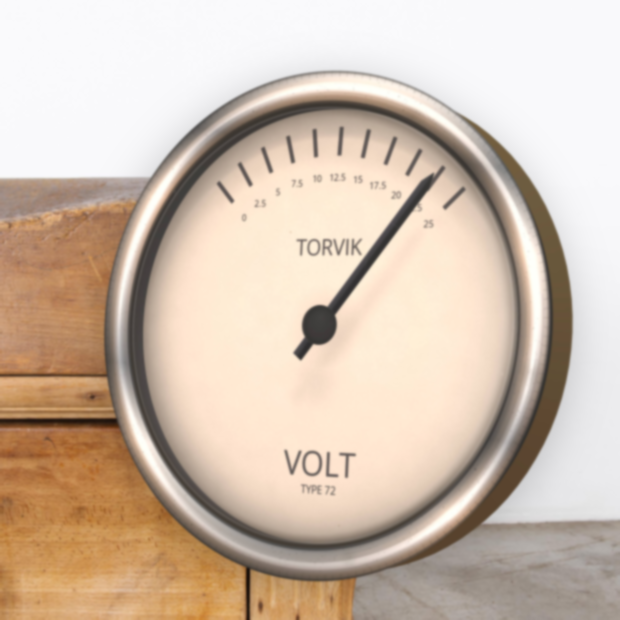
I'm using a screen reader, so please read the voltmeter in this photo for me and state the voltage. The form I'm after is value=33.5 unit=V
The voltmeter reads value=22.5 unit=V
